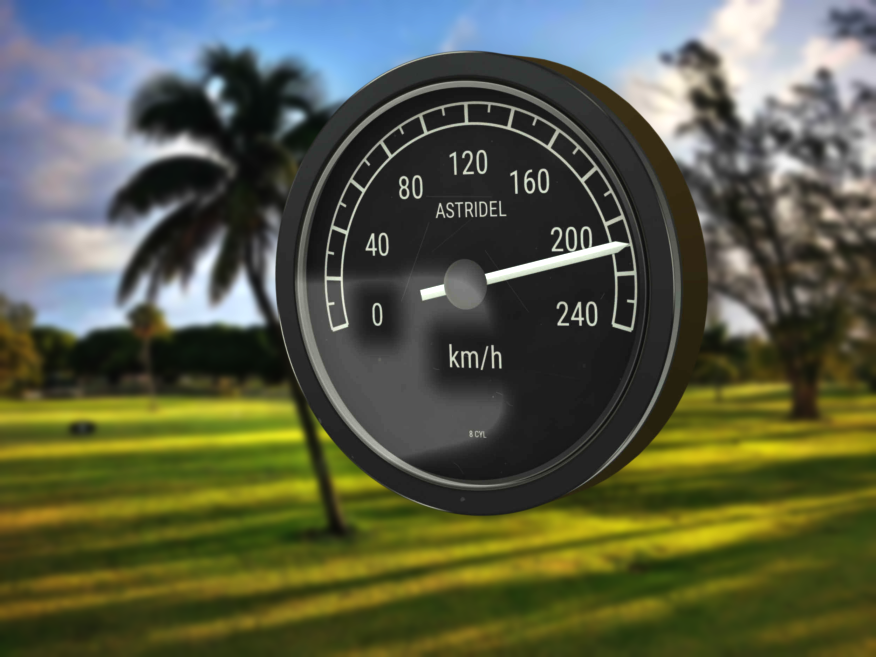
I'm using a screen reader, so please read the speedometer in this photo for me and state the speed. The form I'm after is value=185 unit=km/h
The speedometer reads value=210 unit=km/h
